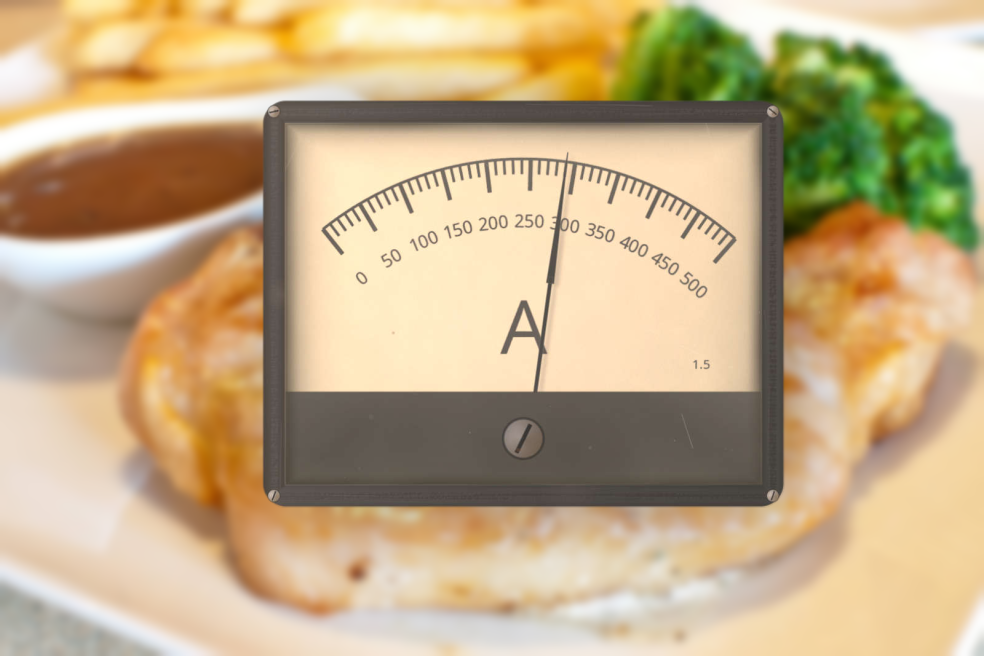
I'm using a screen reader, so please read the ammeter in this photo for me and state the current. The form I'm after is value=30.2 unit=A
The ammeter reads value=290 unit=A
